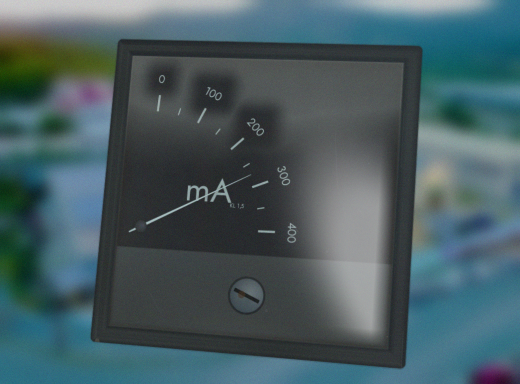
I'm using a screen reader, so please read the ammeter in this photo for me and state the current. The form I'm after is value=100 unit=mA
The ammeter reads value=275 unit=mA
